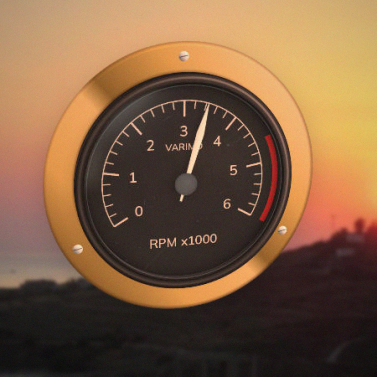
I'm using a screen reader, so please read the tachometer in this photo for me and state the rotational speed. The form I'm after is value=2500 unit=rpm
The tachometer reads value=3400 unit=rpm
